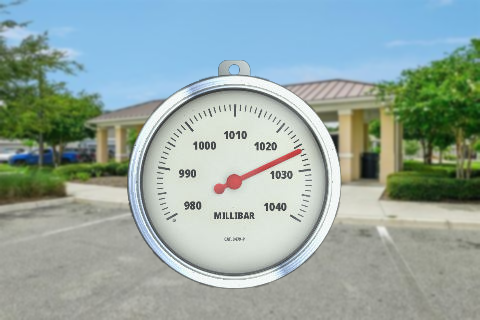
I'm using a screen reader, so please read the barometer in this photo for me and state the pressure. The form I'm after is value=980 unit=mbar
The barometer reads value=1026 unit=mbar
